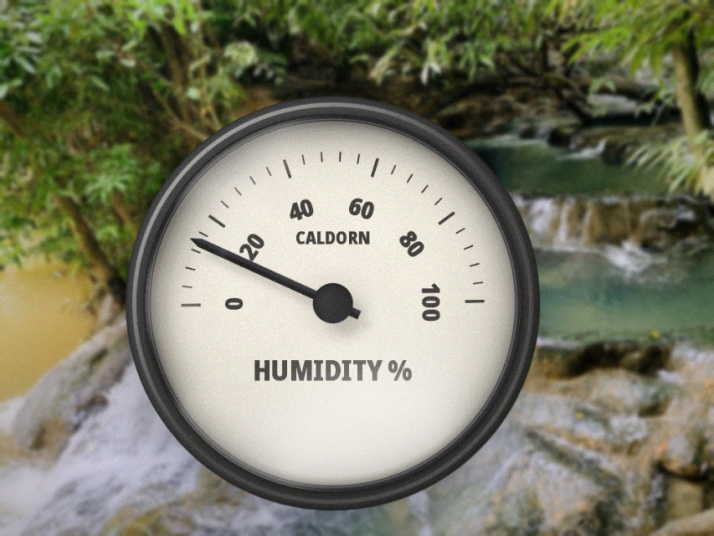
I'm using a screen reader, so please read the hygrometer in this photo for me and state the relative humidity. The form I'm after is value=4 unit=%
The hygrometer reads value=14 unit=%
